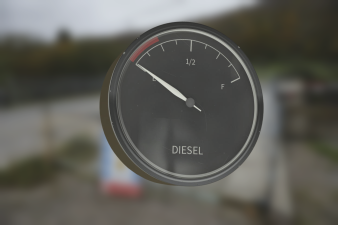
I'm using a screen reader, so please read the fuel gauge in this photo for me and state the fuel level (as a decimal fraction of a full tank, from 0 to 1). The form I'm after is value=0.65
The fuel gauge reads value=0
